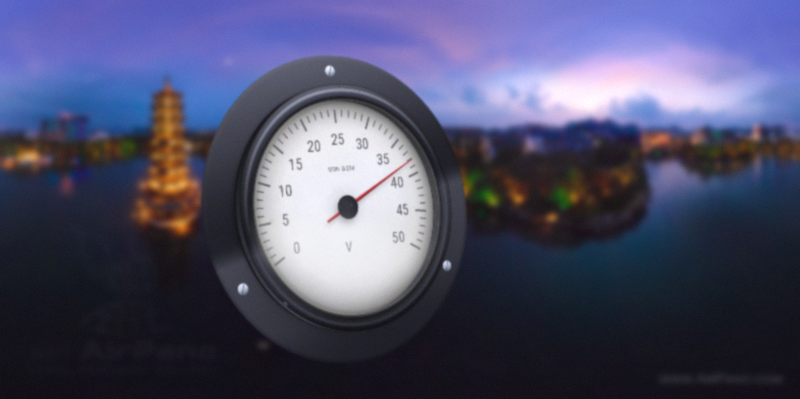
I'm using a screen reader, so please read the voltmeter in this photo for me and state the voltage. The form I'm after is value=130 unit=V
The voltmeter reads value=38 unit=V
